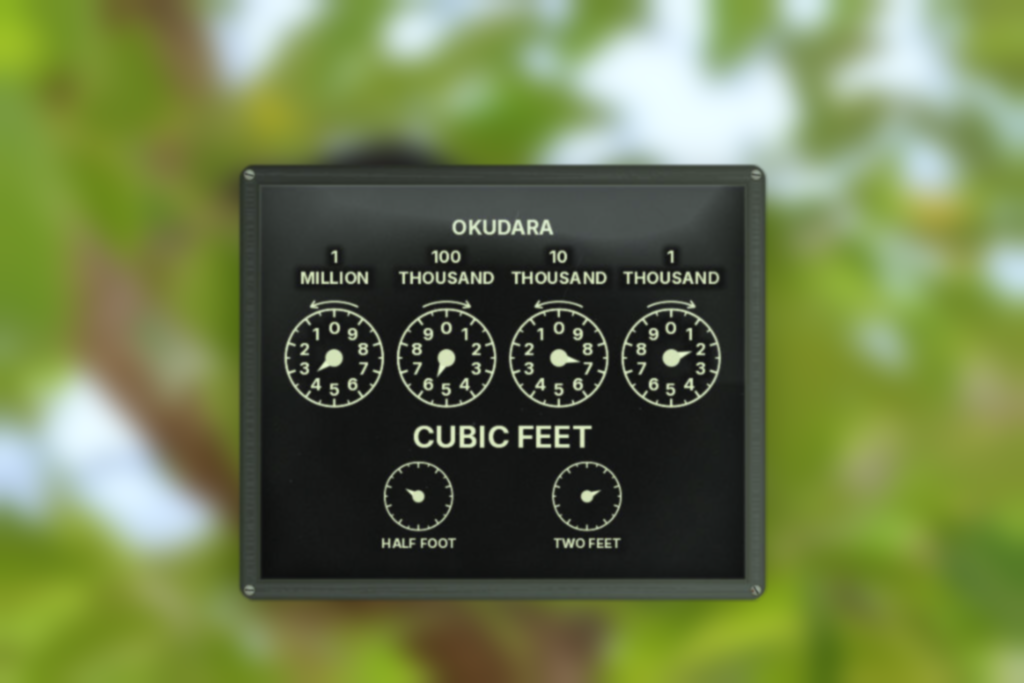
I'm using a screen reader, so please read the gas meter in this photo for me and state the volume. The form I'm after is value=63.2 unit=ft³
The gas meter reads value=357200 unit=ft³
